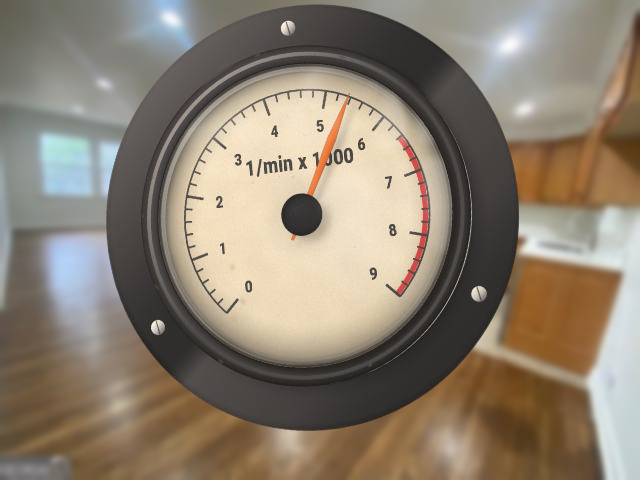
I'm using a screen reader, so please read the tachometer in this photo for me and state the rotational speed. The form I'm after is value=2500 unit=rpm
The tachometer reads value=5400 unit=rpm
